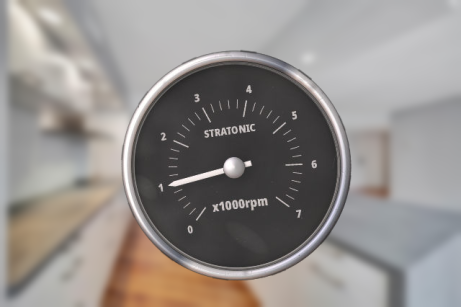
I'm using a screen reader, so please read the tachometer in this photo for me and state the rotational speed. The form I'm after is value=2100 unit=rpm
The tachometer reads value=1000 unit=rpm
